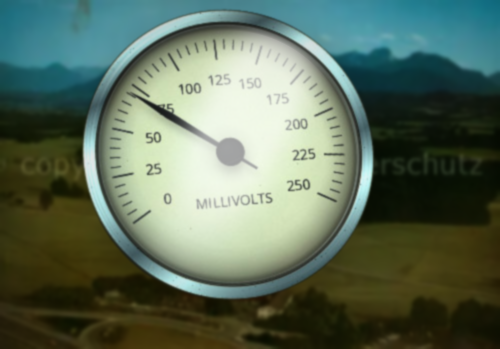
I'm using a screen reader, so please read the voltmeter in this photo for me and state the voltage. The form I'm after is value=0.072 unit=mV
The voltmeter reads value=70 unit=mV
